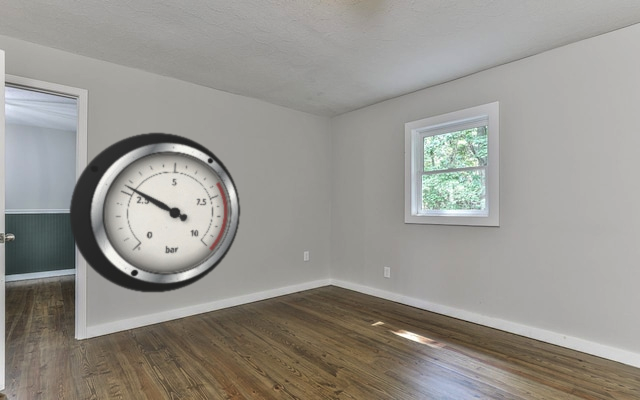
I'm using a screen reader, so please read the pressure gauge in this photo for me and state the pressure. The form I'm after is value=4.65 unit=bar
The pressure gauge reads value=2.75 unit=bar
